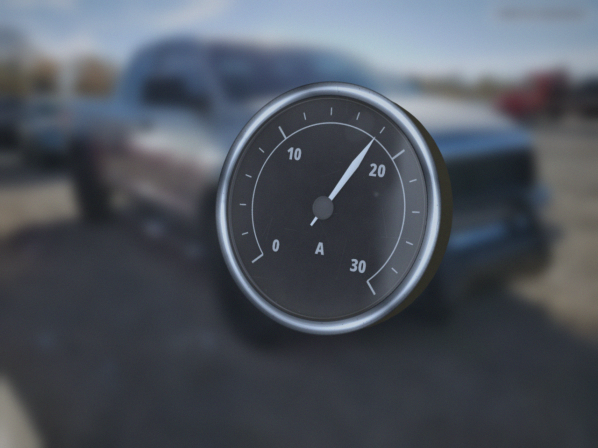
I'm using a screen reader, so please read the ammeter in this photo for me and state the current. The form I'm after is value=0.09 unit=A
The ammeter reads value=18 unit=A
